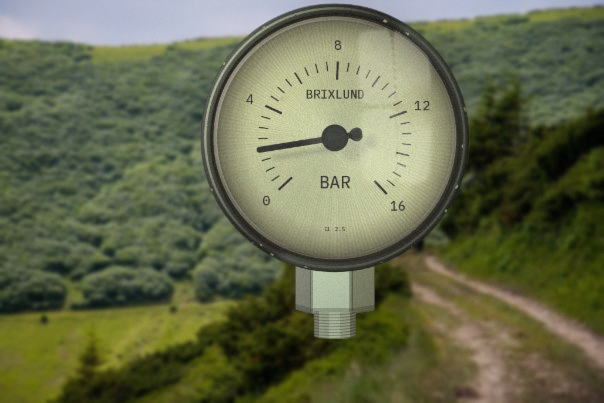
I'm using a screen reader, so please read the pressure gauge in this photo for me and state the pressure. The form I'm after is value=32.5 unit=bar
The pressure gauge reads value=2 unit=bar
